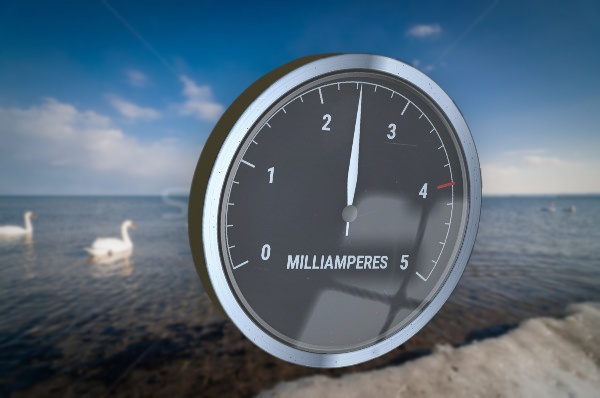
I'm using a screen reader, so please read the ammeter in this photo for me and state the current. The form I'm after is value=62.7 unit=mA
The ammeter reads value=2.4 unit=mA
